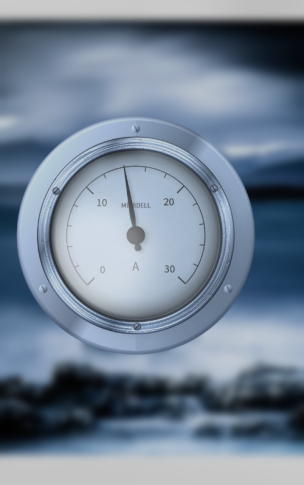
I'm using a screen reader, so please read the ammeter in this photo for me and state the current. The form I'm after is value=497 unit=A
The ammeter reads value=14 unit=A
